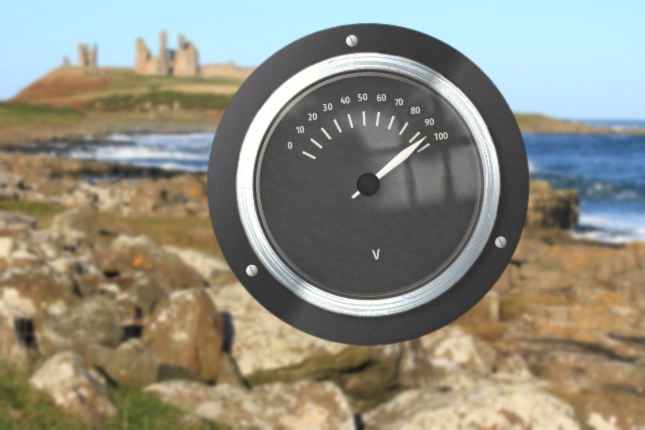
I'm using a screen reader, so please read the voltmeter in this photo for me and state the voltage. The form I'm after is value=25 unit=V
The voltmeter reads value=95 unit=V
